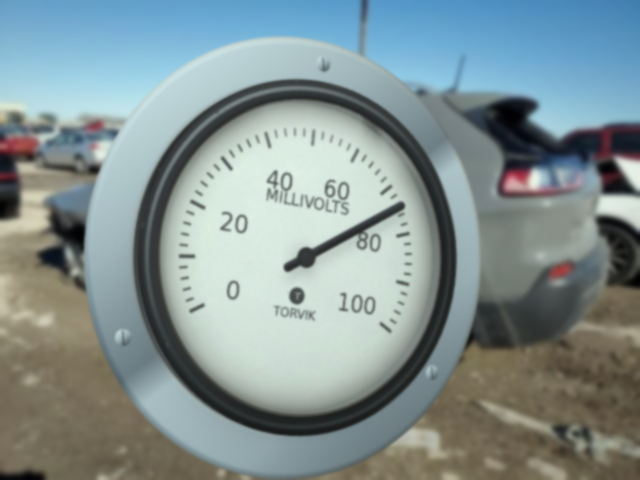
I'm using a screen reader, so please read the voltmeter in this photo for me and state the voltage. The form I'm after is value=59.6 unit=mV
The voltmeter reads value=74 unit=mV
